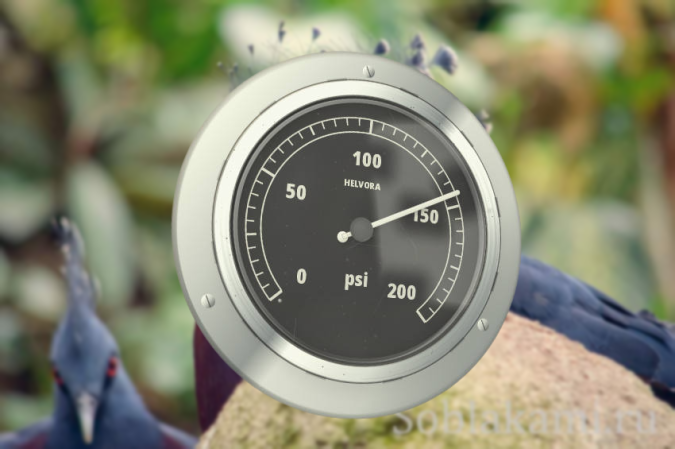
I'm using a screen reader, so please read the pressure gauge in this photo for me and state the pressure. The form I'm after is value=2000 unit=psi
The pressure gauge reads value=145 unit=psi
